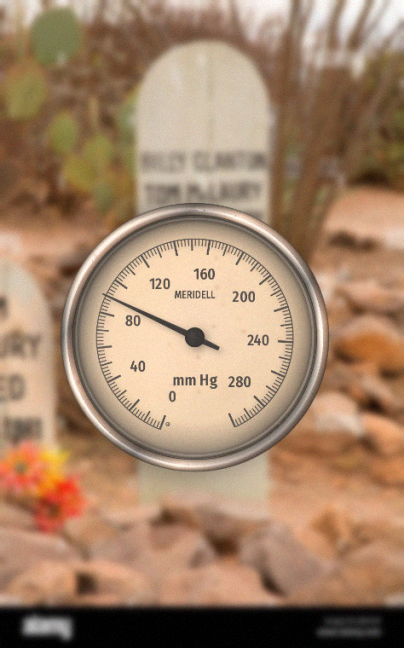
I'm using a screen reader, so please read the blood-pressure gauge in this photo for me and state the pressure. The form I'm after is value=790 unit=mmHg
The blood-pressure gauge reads value=90 unit=mmHg
